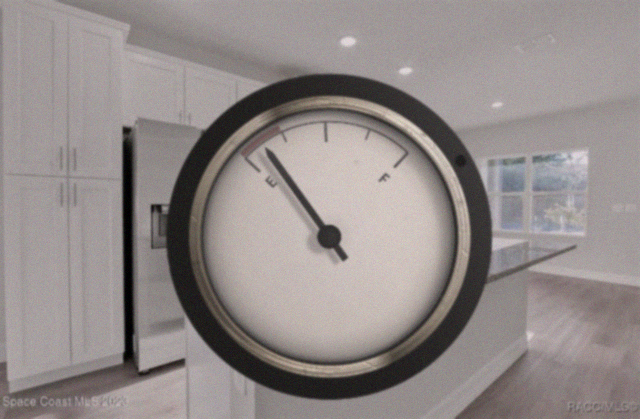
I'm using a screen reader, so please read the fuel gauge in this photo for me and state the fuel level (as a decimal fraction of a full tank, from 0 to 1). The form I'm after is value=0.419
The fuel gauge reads value=0.125
